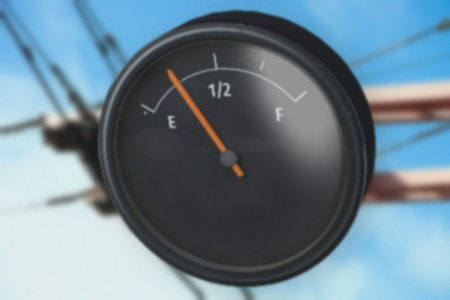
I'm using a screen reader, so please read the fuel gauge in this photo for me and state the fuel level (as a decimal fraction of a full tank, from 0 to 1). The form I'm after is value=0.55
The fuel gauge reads value=0.25
